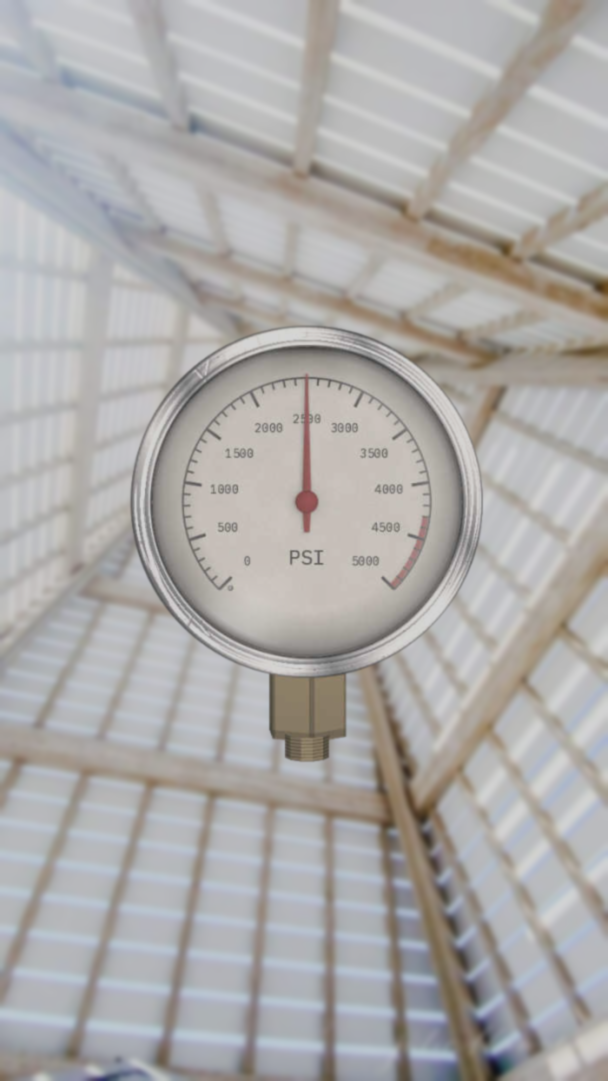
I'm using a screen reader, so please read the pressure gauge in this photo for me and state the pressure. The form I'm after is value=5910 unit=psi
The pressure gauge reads value=2500 unit=psi
